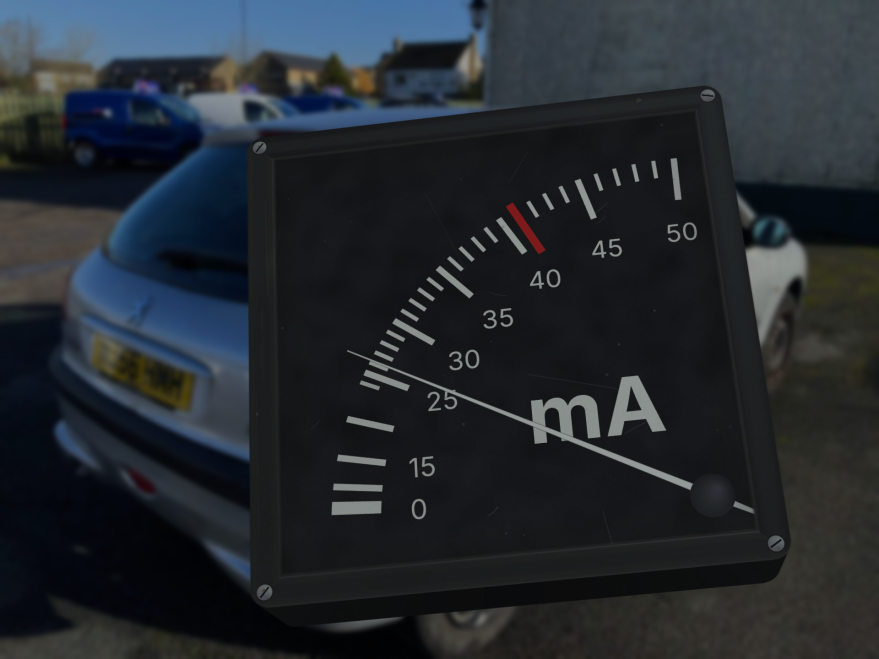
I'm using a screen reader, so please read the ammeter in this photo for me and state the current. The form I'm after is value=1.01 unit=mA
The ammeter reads value=26 unit=mA
